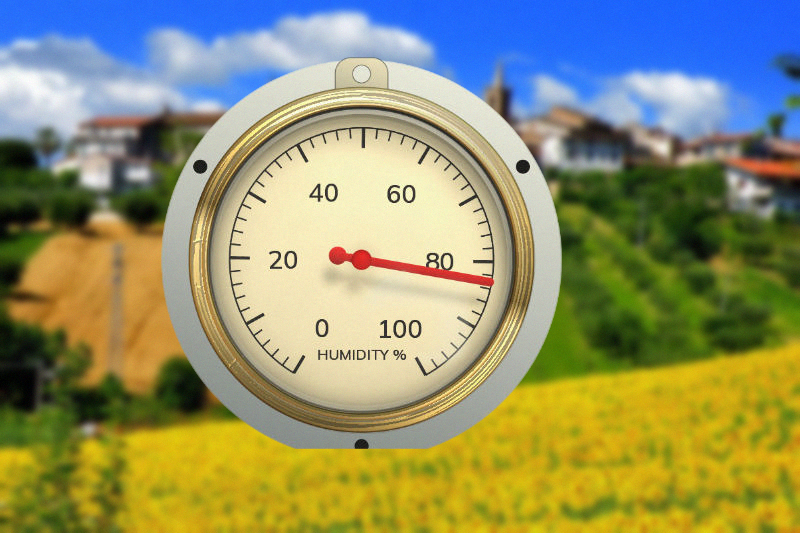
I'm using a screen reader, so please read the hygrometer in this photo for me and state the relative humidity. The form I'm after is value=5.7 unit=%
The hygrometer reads value=83 unit=%
